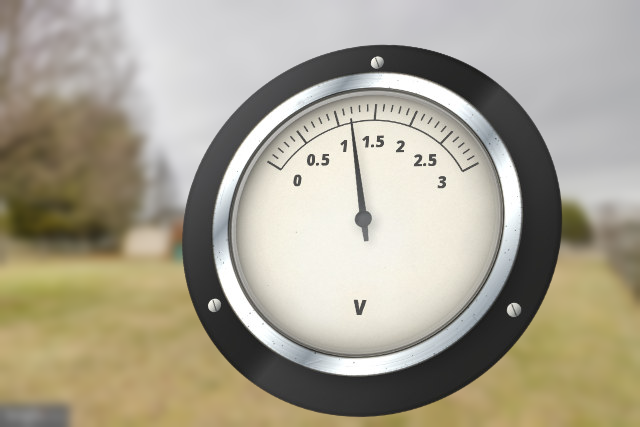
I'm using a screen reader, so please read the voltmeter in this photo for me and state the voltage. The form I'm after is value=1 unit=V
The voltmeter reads value=1.2 unit=V
